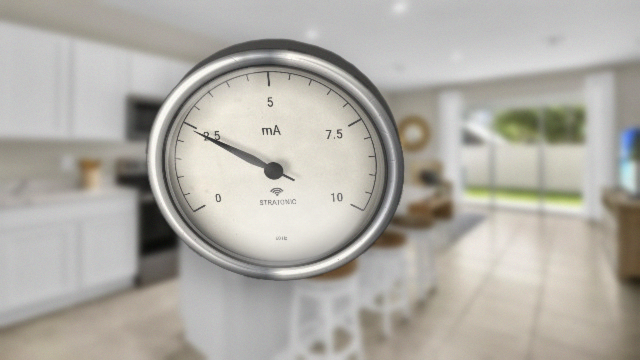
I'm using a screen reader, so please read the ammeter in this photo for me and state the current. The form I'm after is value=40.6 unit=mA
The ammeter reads value=2.5 unit=mA
